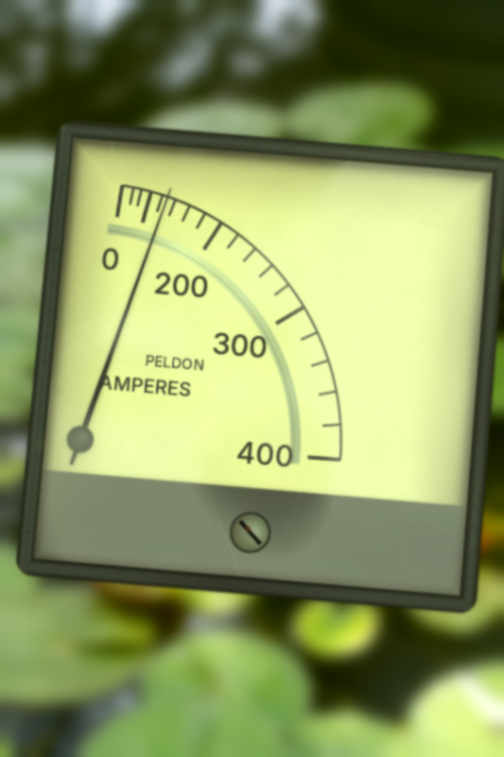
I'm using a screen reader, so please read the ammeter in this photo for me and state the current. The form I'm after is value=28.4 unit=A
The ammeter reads value=130 unit=A
